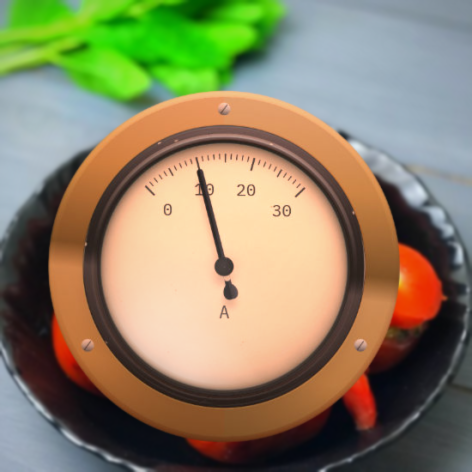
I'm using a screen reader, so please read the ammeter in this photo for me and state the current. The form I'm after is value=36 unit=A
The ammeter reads value=10 unit=A
